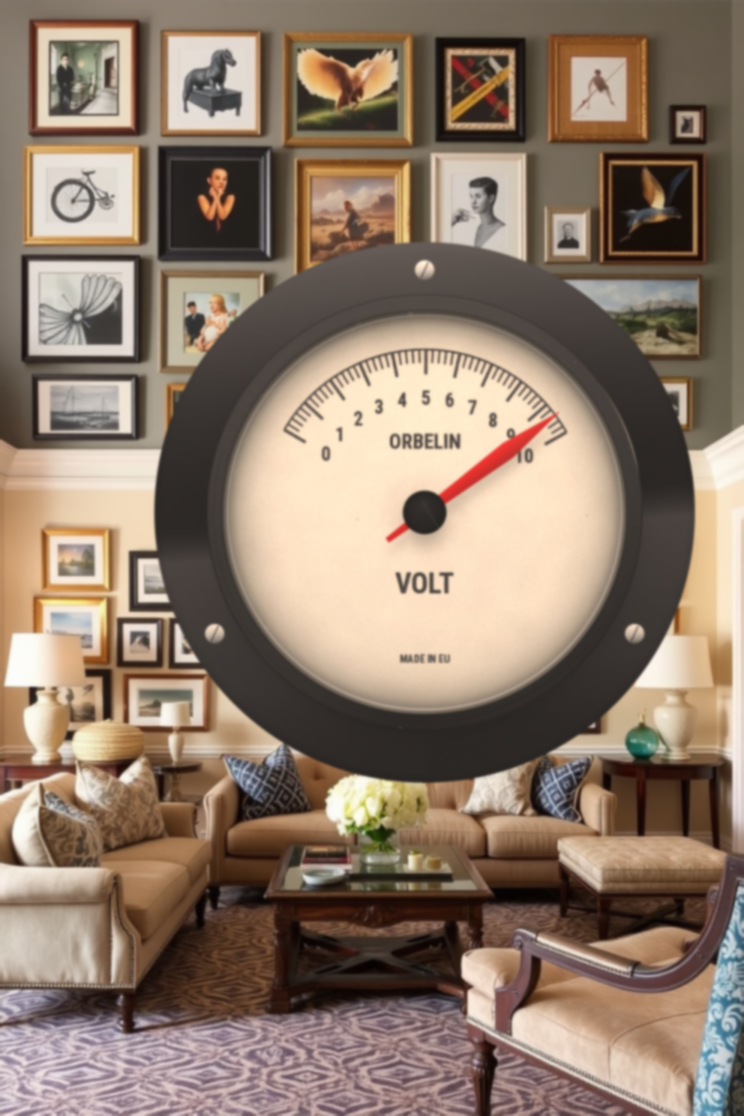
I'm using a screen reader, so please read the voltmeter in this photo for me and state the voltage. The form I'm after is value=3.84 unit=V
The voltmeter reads value=9.4 unit=V
